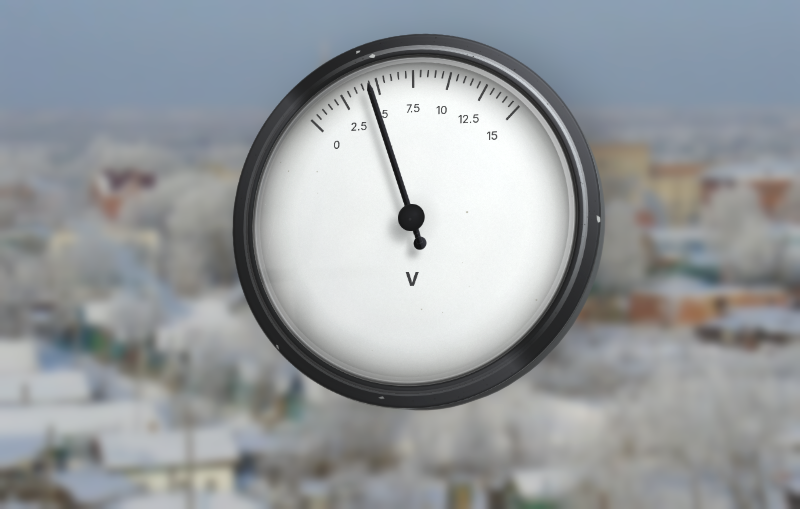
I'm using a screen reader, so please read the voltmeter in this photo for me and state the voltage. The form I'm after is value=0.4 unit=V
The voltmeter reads value=4.5 unit=V
